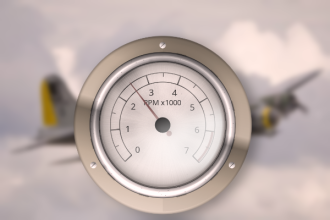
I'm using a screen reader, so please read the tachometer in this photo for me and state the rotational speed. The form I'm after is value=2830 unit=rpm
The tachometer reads value=2500 unit=rpm
